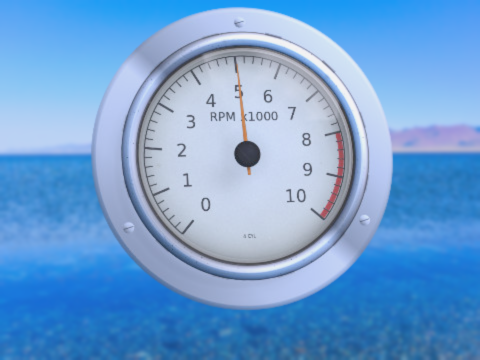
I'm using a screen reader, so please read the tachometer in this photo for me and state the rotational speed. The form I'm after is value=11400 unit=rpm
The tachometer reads value=5000 unit=rpm
